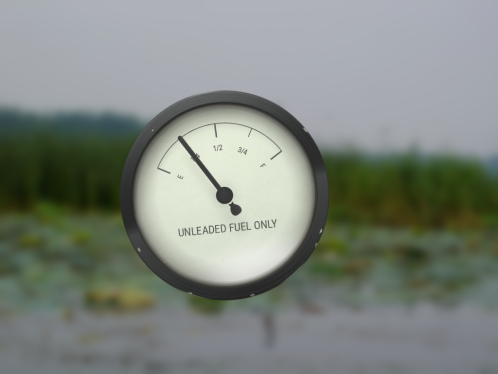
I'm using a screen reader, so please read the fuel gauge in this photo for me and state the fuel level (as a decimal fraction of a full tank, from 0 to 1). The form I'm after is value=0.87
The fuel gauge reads value=0.25
